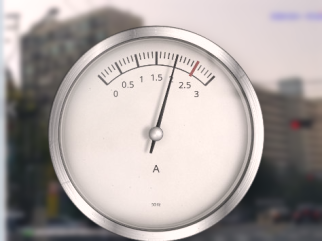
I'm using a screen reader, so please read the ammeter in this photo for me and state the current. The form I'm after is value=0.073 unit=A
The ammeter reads value=2 unit=A
